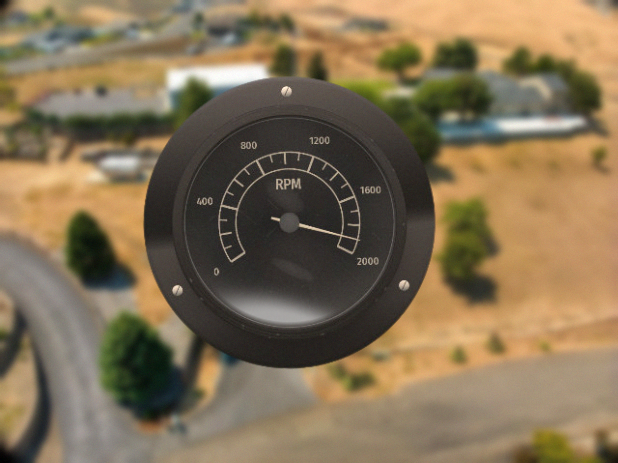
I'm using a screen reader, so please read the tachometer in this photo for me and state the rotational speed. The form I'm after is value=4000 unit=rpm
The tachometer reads value=1900 unit=rpm
